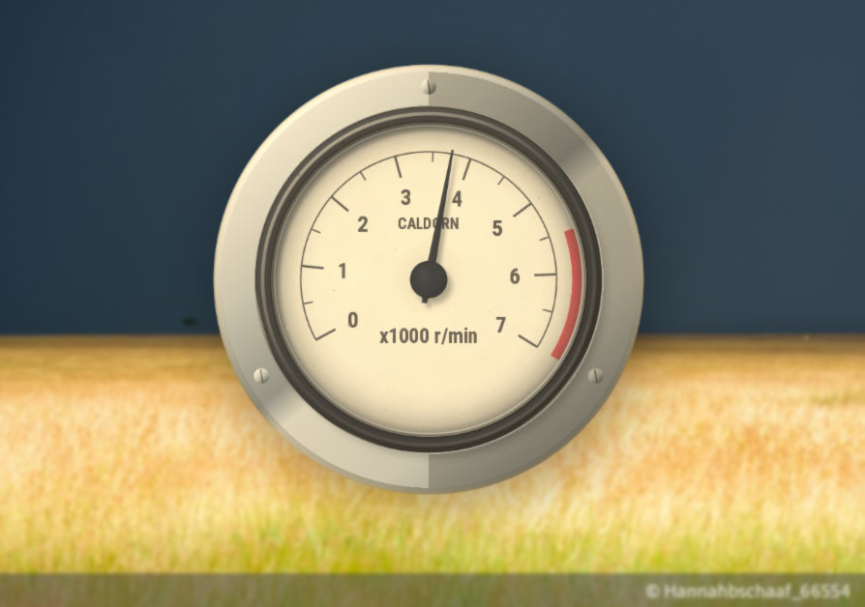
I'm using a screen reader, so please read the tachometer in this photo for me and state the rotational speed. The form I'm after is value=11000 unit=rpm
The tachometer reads value=3750 unit=rpm
